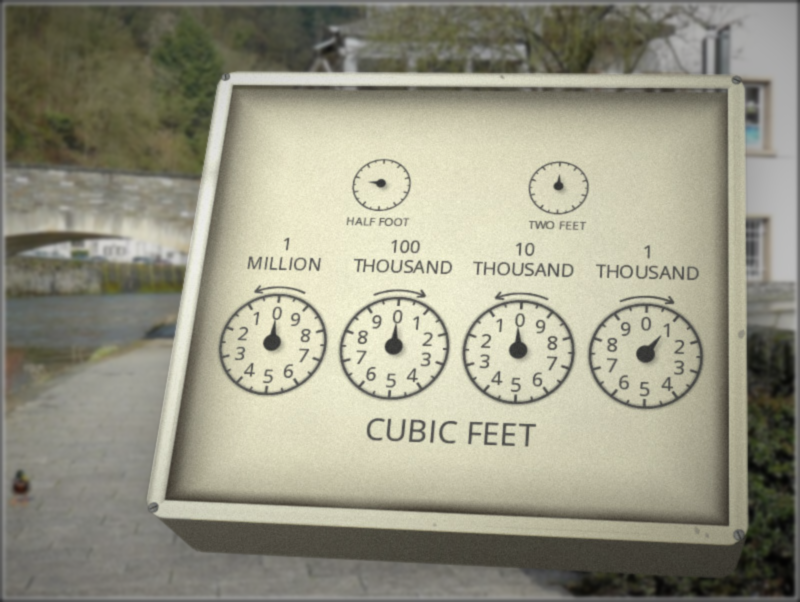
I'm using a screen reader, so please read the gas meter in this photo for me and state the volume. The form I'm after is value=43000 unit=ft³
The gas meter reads value=100 unit=ft³
